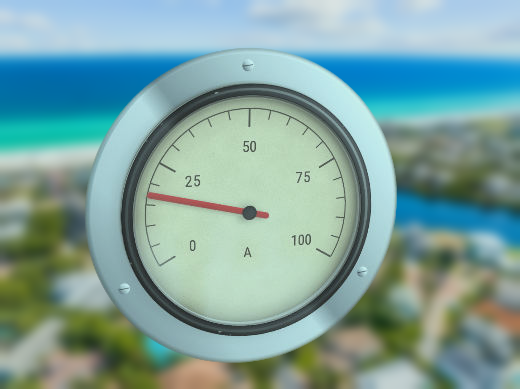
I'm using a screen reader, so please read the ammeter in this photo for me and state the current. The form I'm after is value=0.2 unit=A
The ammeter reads value=17.5 unit=A
